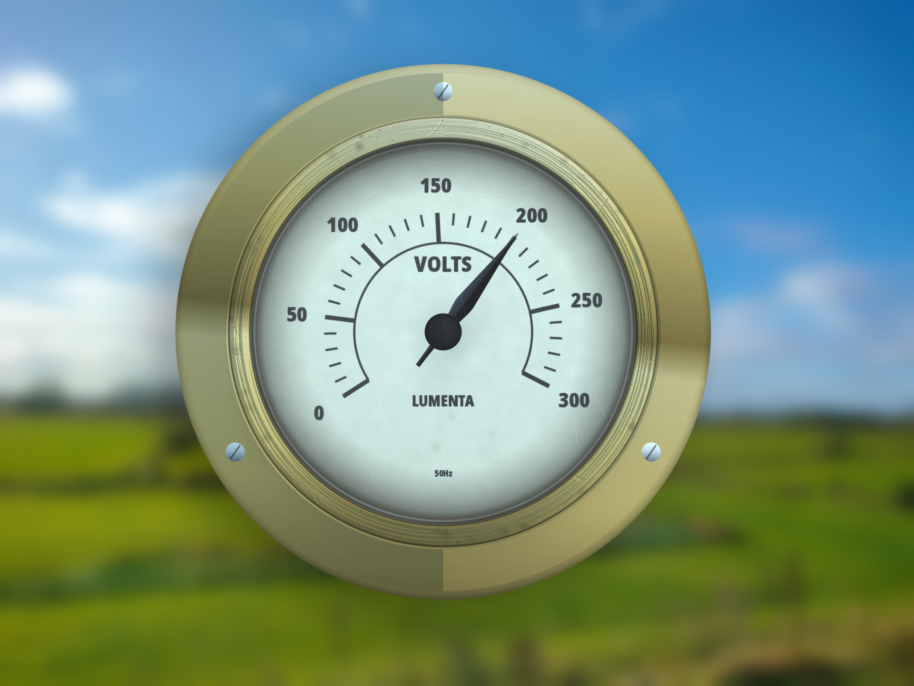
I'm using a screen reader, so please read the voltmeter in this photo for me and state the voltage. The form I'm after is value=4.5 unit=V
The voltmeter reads value=200 unit=V
